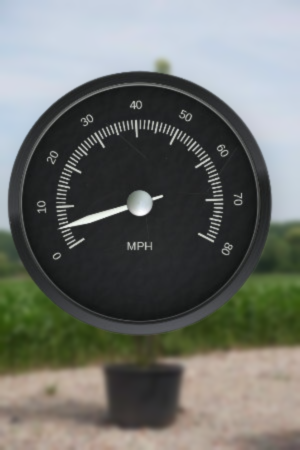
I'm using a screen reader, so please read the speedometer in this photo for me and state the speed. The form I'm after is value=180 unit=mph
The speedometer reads value=5 unit=mph
